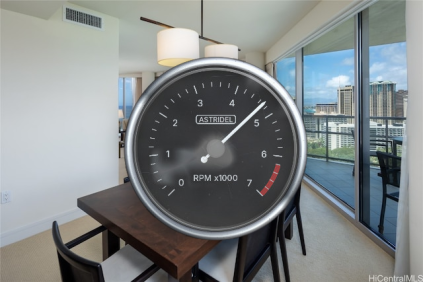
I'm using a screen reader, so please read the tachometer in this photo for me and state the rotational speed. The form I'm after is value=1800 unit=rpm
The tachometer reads value=4700 unit=rpm
